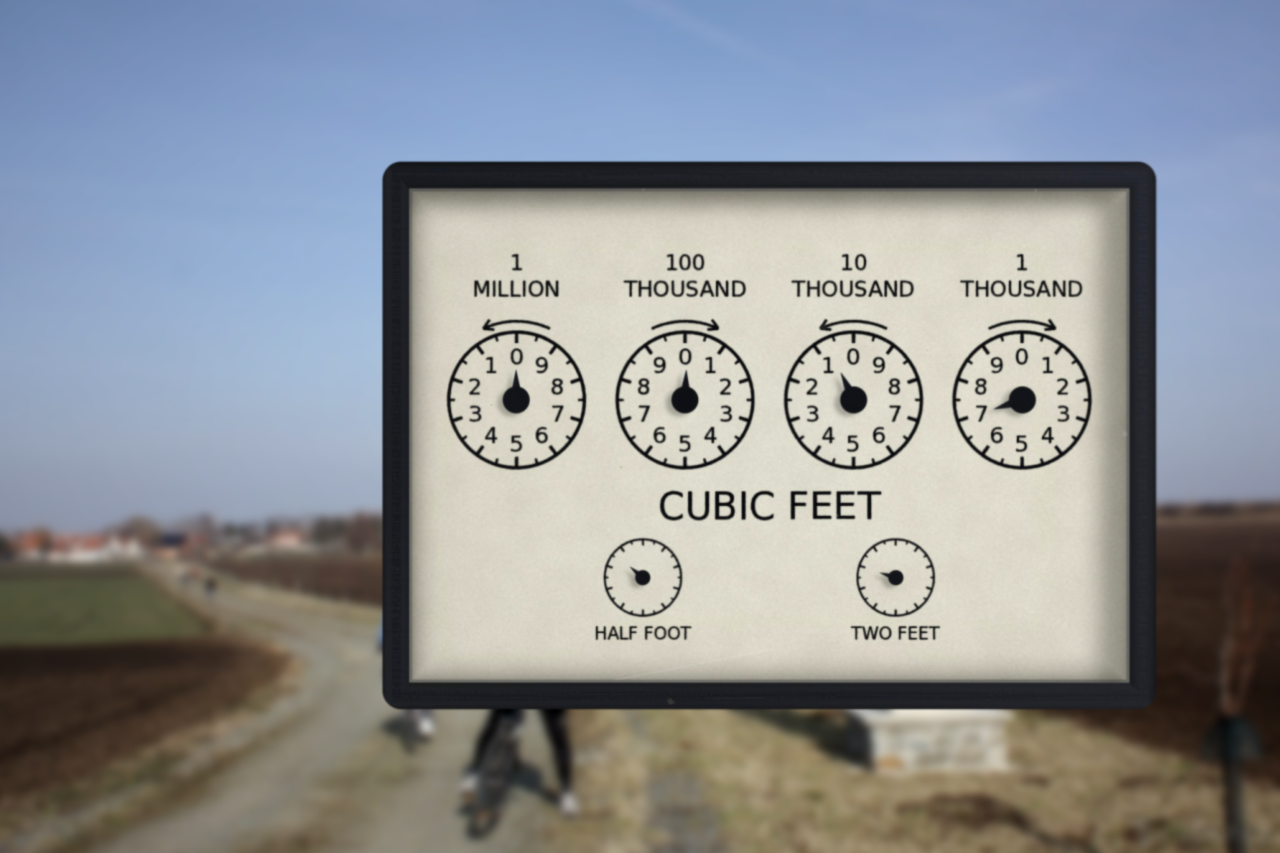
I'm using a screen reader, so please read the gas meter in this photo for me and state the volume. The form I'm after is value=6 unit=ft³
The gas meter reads value=700 unit=ft³
